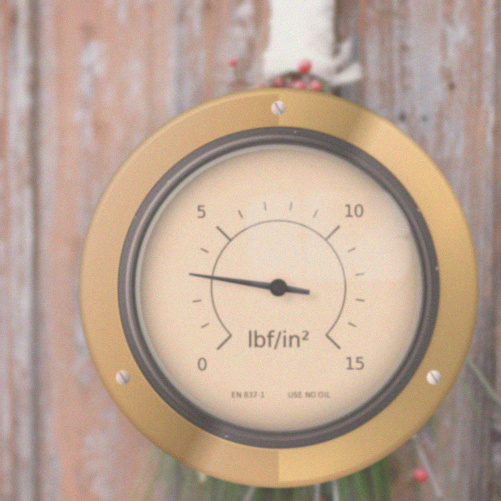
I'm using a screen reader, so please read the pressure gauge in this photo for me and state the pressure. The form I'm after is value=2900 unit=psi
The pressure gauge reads value=3 unit=psi
